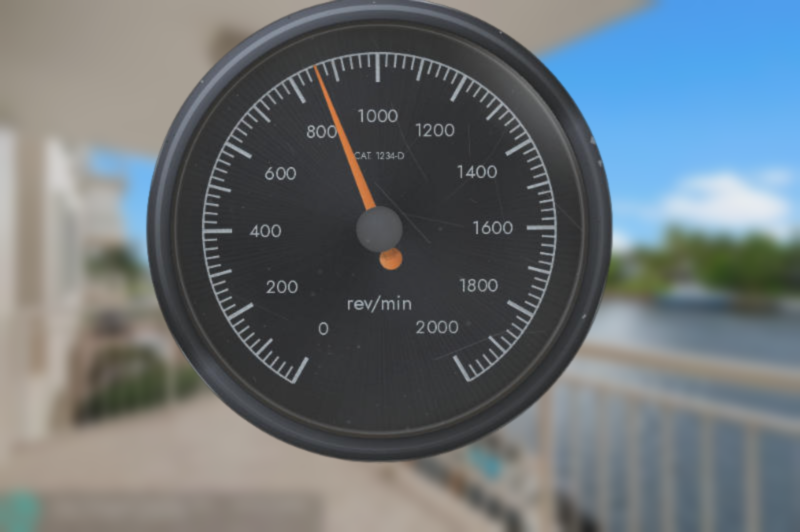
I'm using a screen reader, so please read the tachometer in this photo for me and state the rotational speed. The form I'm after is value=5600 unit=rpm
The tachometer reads value=860 unit=rpm
